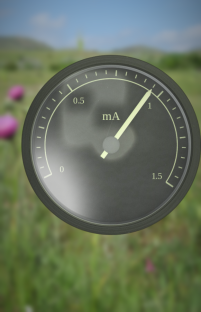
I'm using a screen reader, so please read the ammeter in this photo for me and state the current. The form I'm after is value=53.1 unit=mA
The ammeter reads value=0.95 unit=mA
